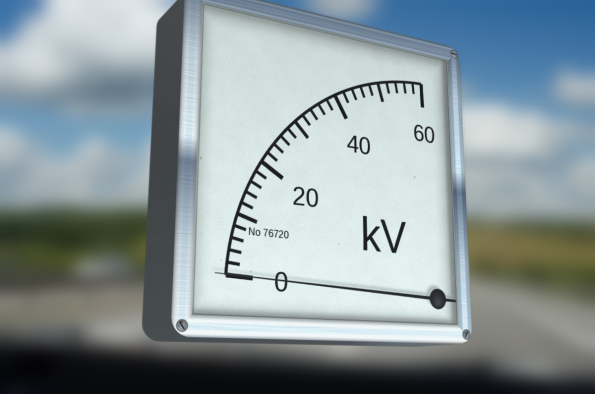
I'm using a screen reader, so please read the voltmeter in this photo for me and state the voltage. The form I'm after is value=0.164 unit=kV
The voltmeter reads value=0 unit=kV
